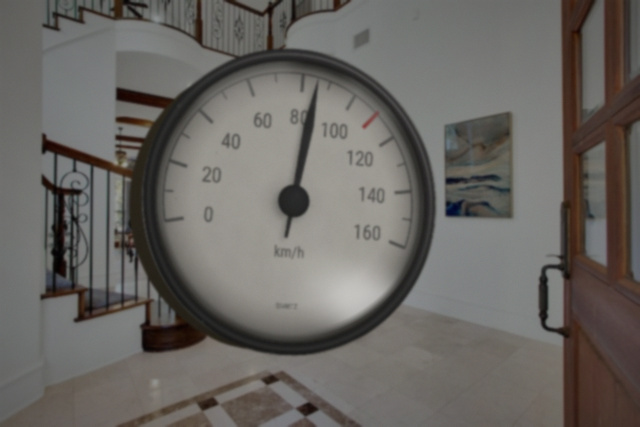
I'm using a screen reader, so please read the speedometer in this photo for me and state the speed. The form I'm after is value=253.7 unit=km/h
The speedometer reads value=85 unit=km/h
